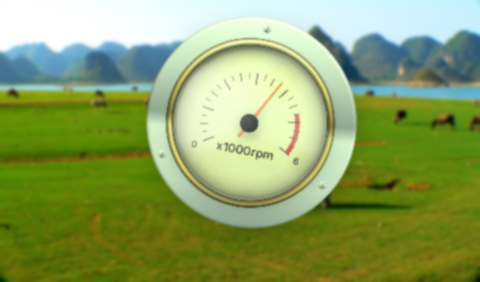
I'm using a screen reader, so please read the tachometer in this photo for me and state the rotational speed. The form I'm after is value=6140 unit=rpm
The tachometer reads value=3750 unit=rpm
